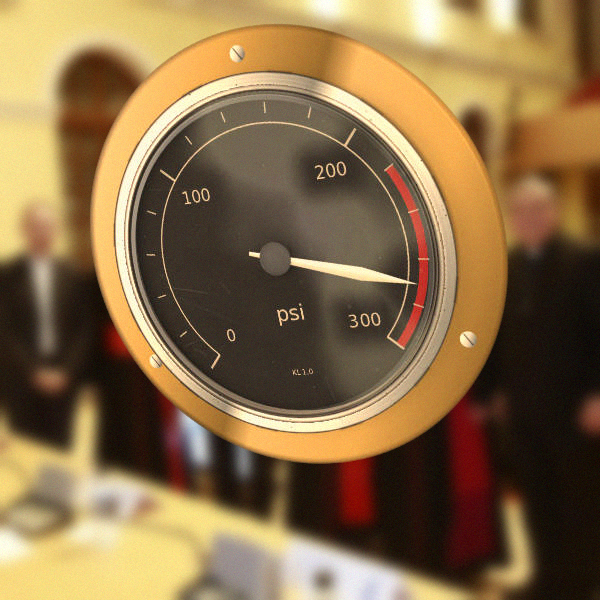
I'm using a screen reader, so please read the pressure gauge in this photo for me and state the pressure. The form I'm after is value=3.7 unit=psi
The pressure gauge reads value=270 unit=psi
